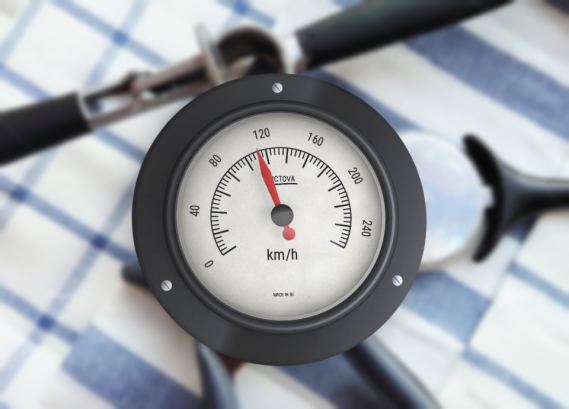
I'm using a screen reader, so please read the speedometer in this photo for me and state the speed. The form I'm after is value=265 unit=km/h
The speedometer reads value=112 unit=km/h
